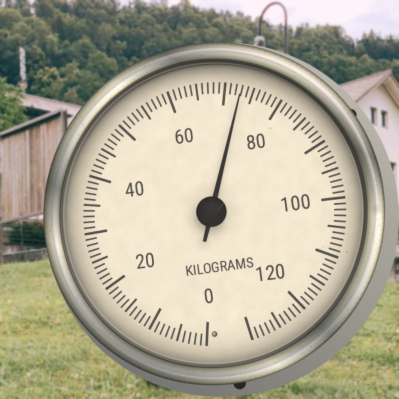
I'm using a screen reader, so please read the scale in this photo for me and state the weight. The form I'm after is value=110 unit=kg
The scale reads value=73 unit=kg
